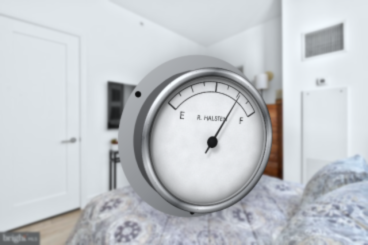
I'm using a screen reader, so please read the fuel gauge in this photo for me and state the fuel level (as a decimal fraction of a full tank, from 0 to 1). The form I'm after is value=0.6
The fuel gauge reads value=0.75
